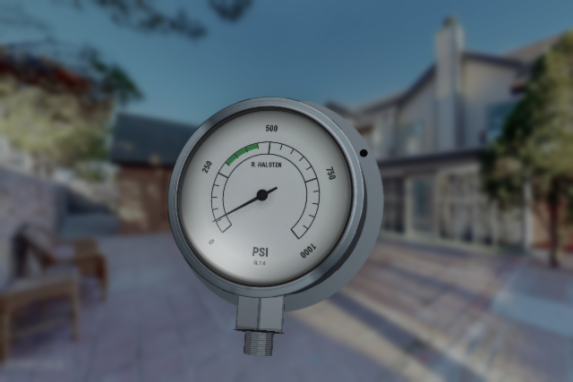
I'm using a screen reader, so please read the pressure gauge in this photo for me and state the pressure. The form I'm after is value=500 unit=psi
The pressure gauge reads value=50 unit=psi
